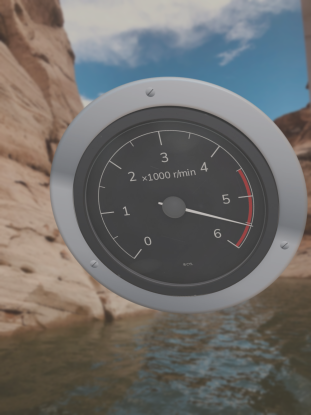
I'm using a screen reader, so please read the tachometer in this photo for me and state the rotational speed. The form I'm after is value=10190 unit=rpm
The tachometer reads value=5500 unit=rpm
